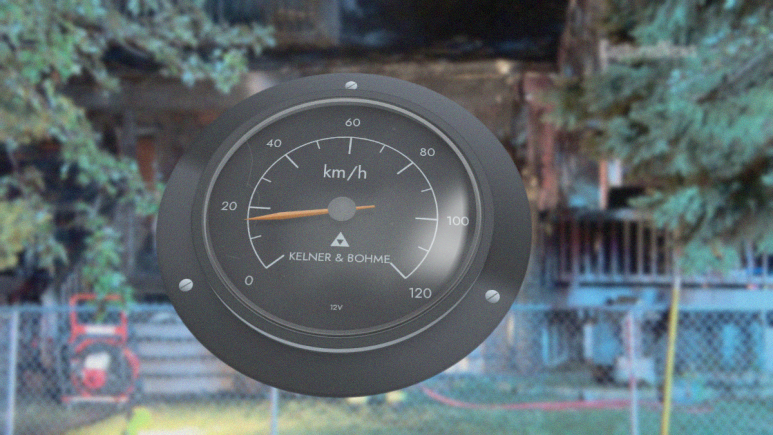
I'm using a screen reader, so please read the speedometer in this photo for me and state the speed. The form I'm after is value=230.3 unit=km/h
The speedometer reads value=15 unit=km/h
